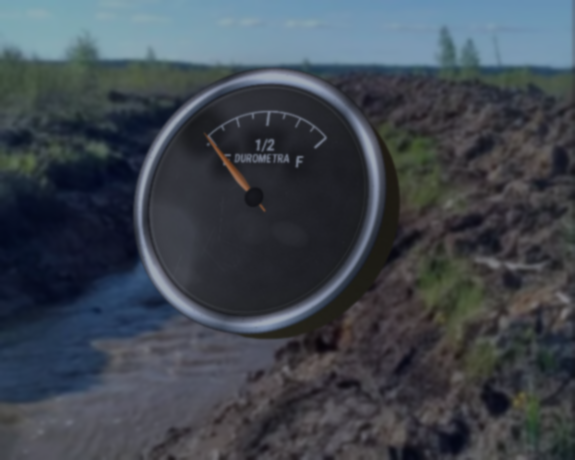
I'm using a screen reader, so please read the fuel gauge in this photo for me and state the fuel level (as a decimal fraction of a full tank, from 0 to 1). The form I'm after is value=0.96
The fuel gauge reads value=0
